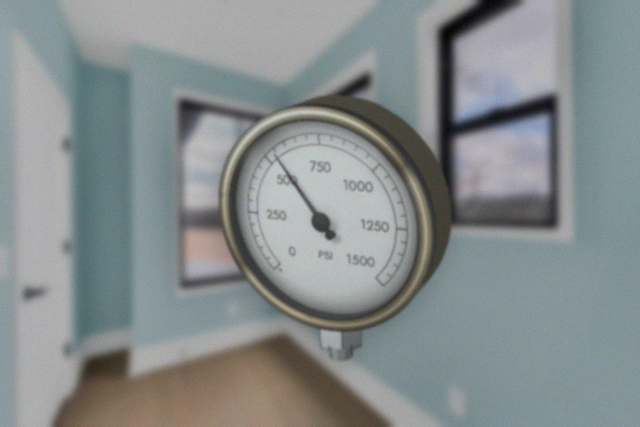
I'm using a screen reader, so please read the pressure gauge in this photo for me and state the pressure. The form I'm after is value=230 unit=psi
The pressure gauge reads value=550 unit=psi
